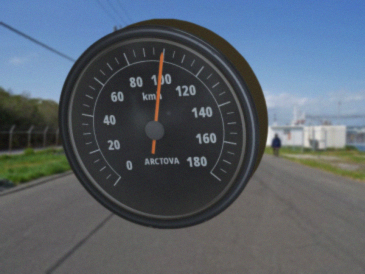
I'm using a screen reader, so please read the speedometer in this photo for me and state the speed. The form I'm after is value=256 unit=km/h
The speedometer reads value=100 unit=km/h
